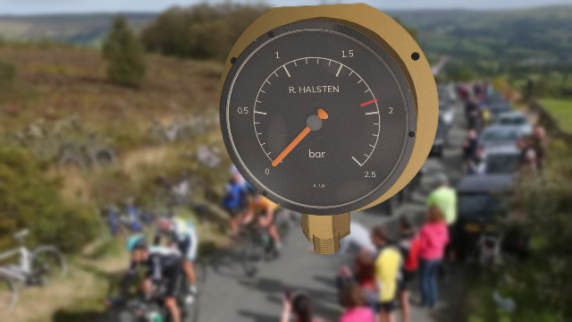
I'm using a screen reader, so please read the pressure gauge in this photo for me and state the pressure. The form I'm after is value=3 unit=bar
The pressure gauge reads value=0 unit=bar
